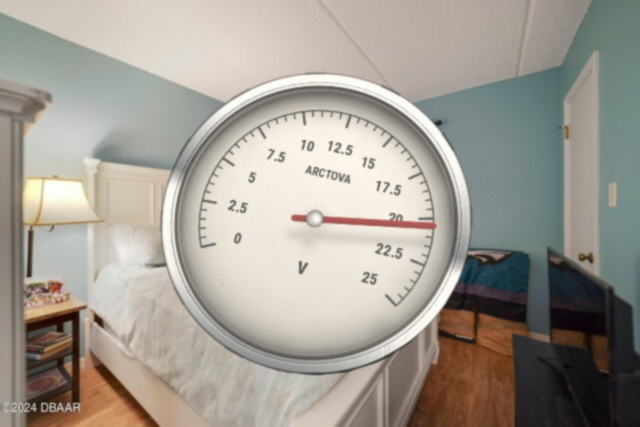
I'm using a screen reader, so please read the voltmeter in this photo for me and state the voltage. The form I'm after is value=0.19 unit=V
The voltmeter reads value=20.5 unit=V
